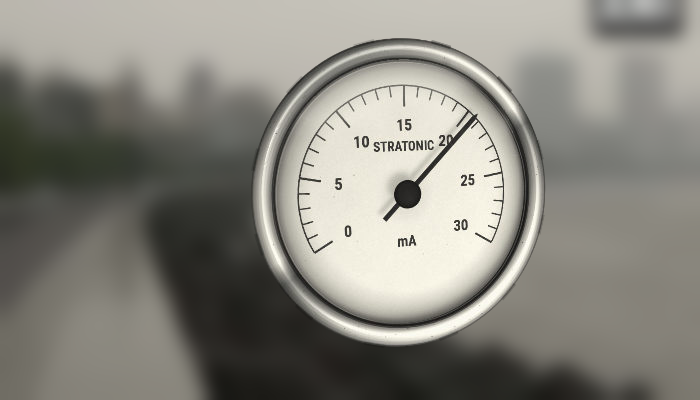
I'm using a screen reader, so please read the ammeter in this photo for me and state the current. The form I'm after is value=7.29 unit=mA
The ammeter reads value=20.5 unit=mA
